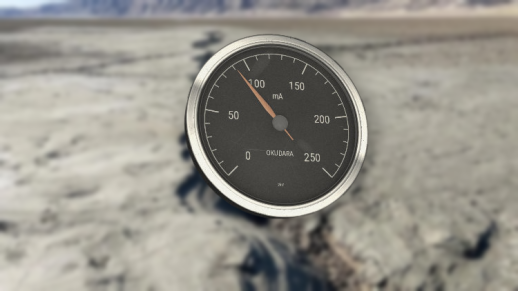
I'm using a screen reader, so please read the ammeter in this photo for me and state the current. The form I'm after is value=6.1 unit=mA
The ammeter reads value=90 unit=mA
